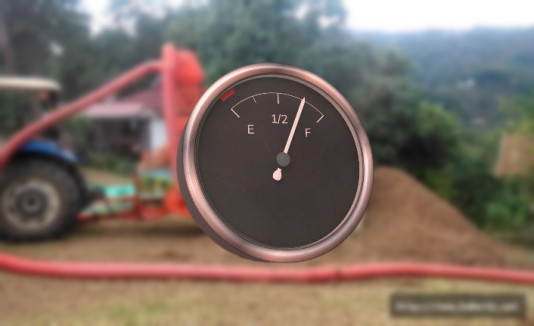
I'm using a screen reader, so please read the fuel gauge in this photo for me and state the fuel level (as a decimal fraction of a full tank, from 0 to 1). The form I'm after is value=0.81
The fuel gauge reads value=0.75
